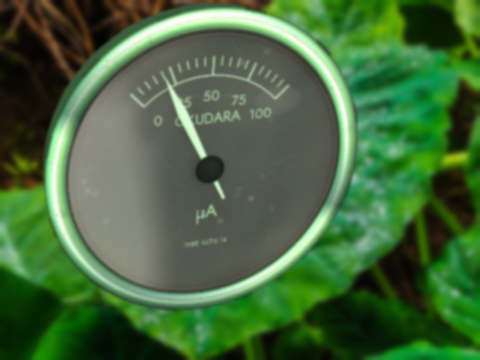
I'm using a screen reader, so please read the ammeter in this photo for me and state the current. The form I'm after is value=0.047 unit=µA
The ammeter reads value=20 unit=µA
